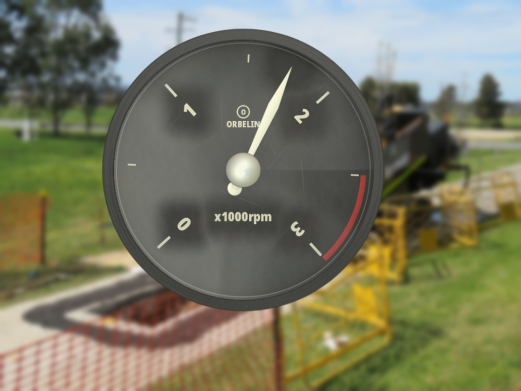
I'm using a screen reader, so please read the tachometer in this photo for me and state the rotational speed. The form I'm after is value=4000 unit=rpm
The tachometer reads value=1750 unit=rpm
